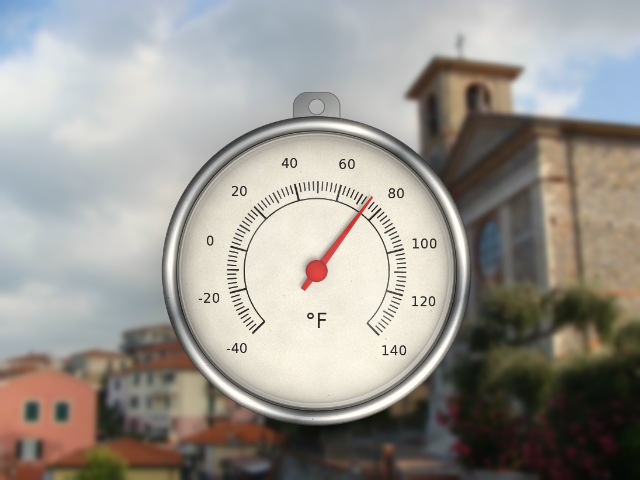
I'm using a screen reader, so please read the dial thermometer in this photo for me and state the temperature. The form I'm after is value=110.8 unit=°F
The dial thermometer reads value=74 unit=°F
